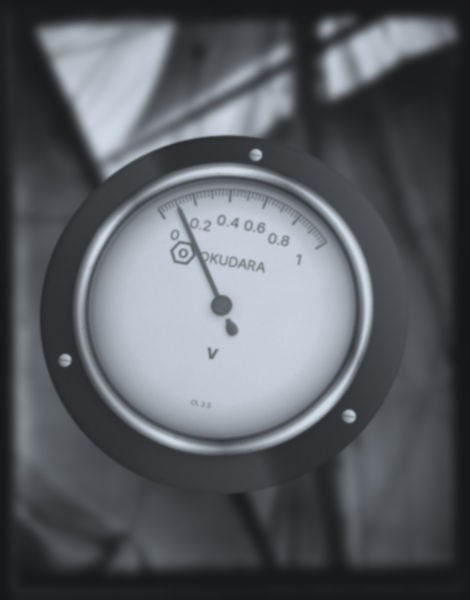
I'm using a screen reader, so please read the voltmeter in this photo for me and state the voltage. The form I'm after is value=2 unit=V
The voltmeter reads value=0.1 unit=V
